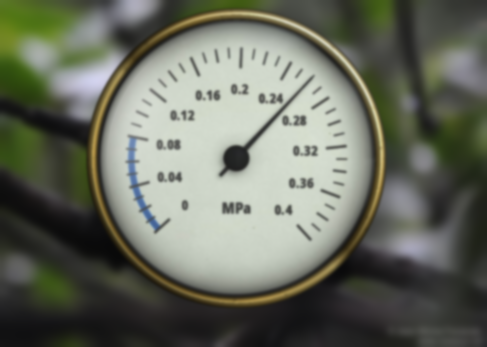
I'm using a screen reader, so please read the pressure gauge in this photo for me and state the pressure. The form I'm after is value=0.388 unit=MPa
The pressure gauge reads value=0.26 unit=MPa
